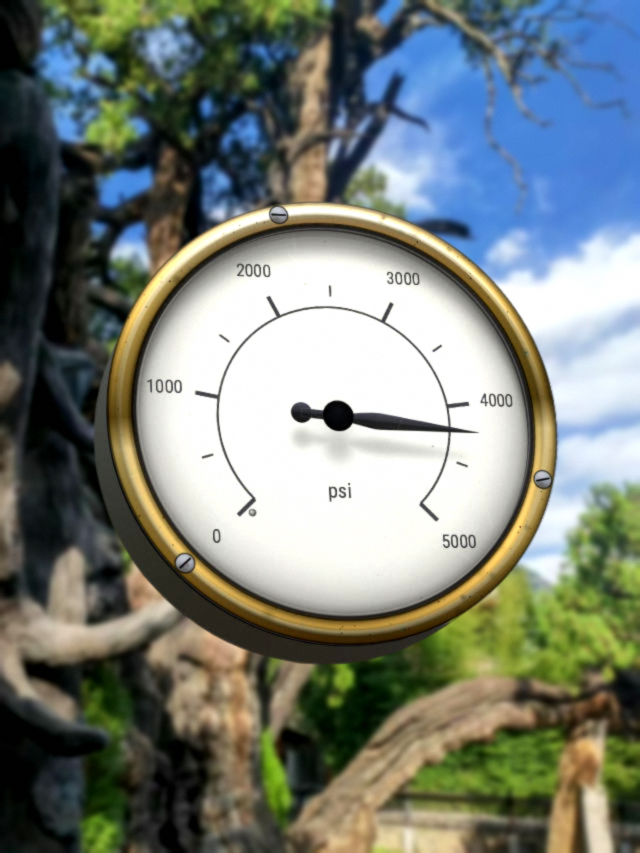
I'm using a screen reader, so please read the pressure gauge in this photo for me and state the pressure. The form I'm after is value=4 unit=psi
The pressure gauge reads value=4250 unit=psi
